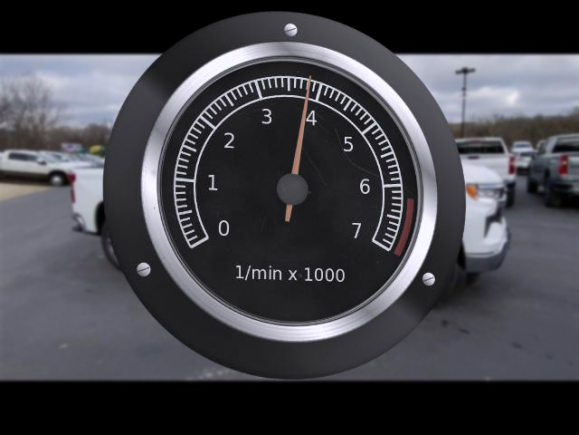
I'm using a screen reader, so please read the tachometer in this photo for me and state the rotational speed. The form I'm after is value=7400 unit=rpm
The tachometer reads value=3800 unit=rpm
